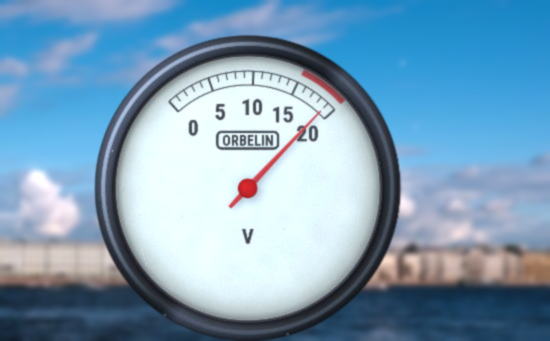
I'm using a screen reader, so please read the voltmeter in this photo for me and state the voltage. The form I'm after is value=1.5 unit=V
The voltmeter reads value=19 unit=V
